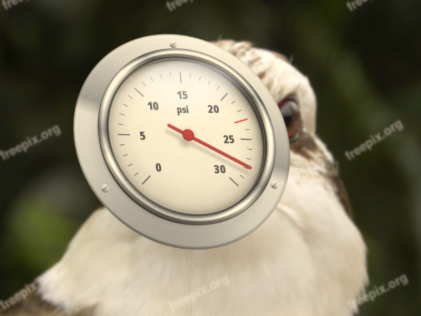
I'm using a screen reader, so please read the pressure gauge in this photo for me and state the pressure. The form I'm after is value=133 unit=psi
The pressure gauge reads value=28 unit=psi
